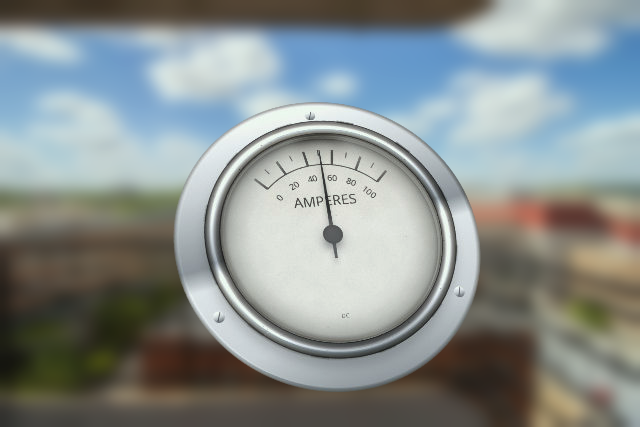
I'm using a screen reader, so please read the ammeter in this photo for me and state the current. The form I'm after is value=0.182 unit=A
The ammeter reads value=50 unit=A
